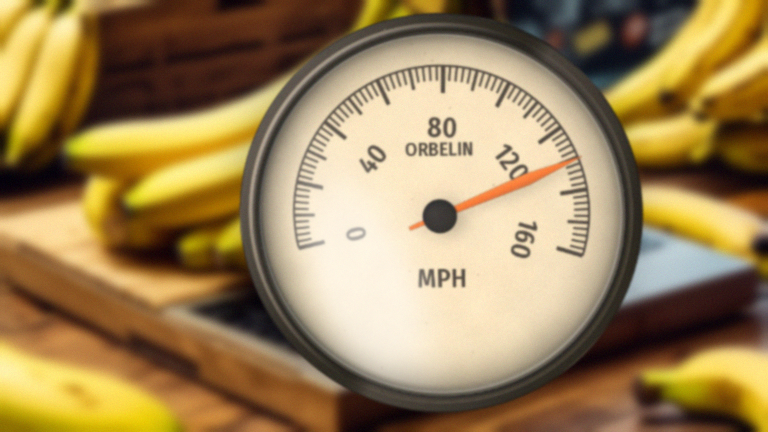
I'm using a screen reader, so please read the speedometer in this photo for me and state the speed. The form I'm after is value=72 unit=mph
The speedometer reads value=130 unit=mph
